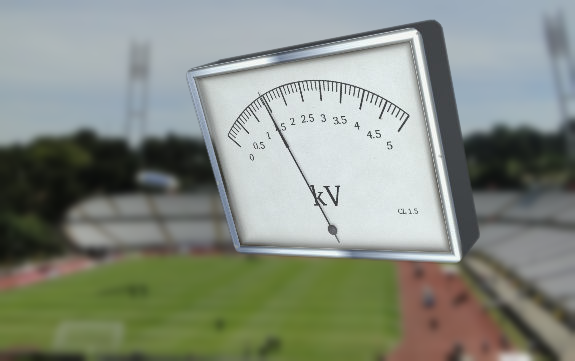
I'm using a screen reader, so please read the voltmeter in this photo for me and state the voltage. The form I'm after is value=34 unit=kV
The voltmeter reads value=1.5 unit=kV
